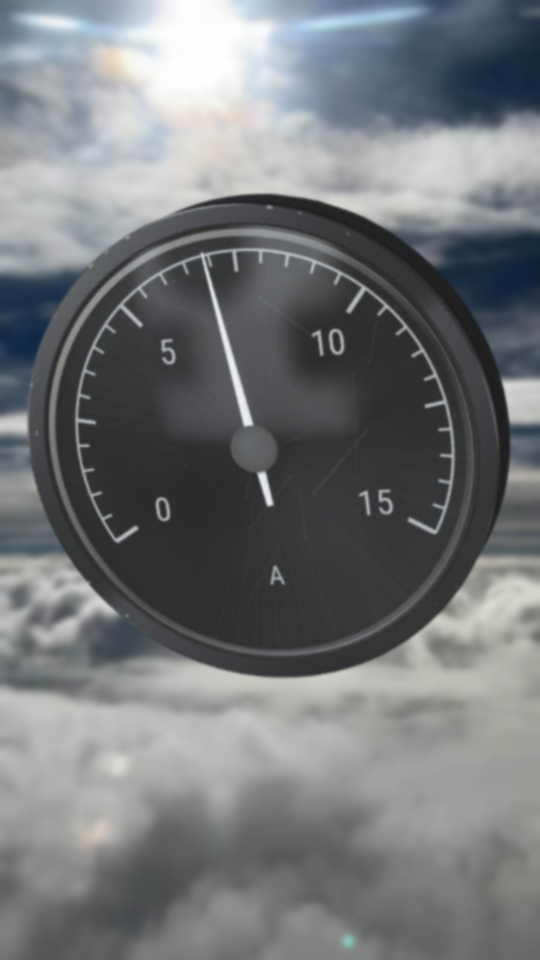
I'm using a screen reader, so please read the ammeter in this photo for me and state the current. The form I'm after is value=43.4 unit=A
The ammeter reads value=7 unit=A
